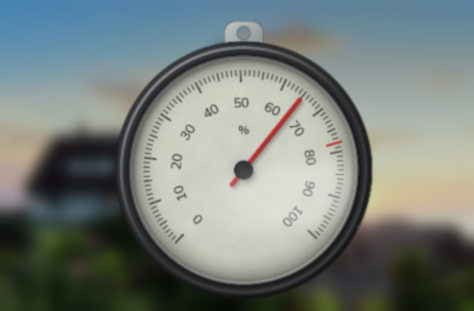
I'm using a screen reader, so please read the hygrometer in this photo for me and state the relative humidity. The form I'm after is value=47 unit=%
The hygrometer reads value=65 unit=%
